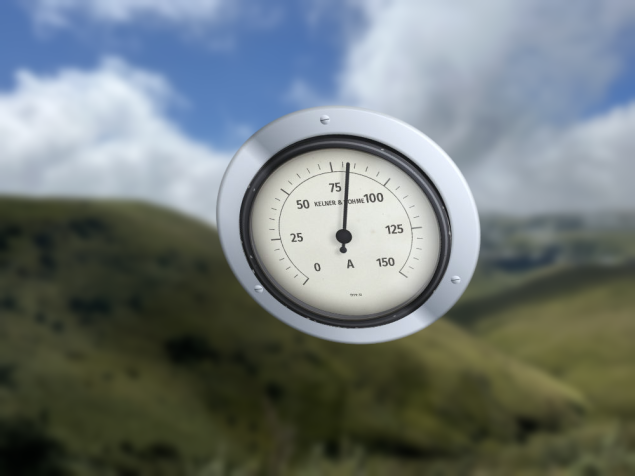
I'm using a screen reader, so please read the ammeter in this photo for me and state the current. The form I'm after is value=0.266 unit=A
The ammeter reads value=82.5 unit=A
